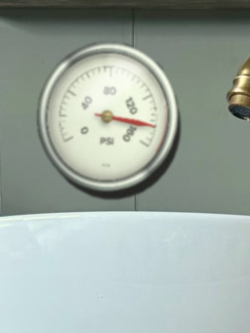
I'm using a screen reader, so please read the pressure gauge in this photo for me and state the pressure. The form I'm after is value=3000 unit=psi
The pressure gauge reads value=145 unit=psi
